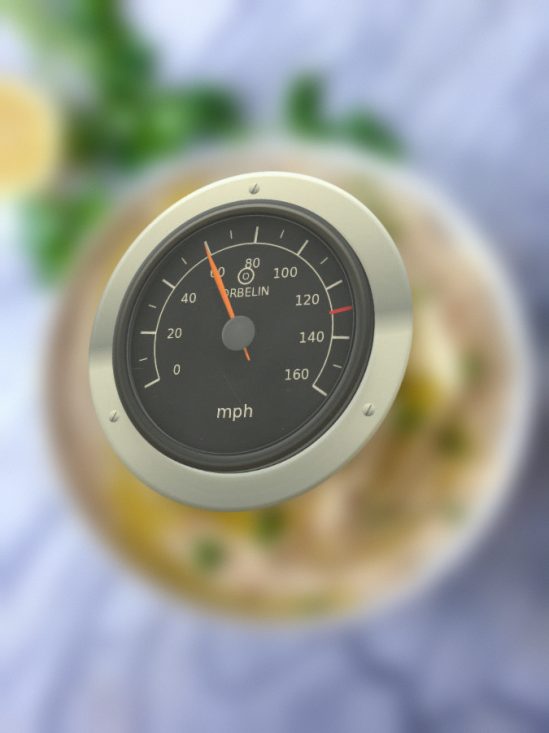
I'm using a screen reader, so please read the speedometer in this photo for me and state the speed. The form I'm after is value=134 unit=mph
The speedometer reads value=60 unit=mph
